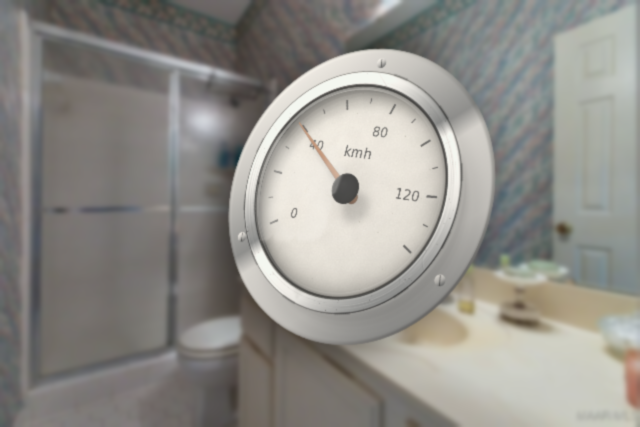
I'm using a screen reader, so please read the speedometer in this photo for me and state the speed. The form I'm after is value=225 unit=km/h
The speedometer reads value=40 unit=km/h
